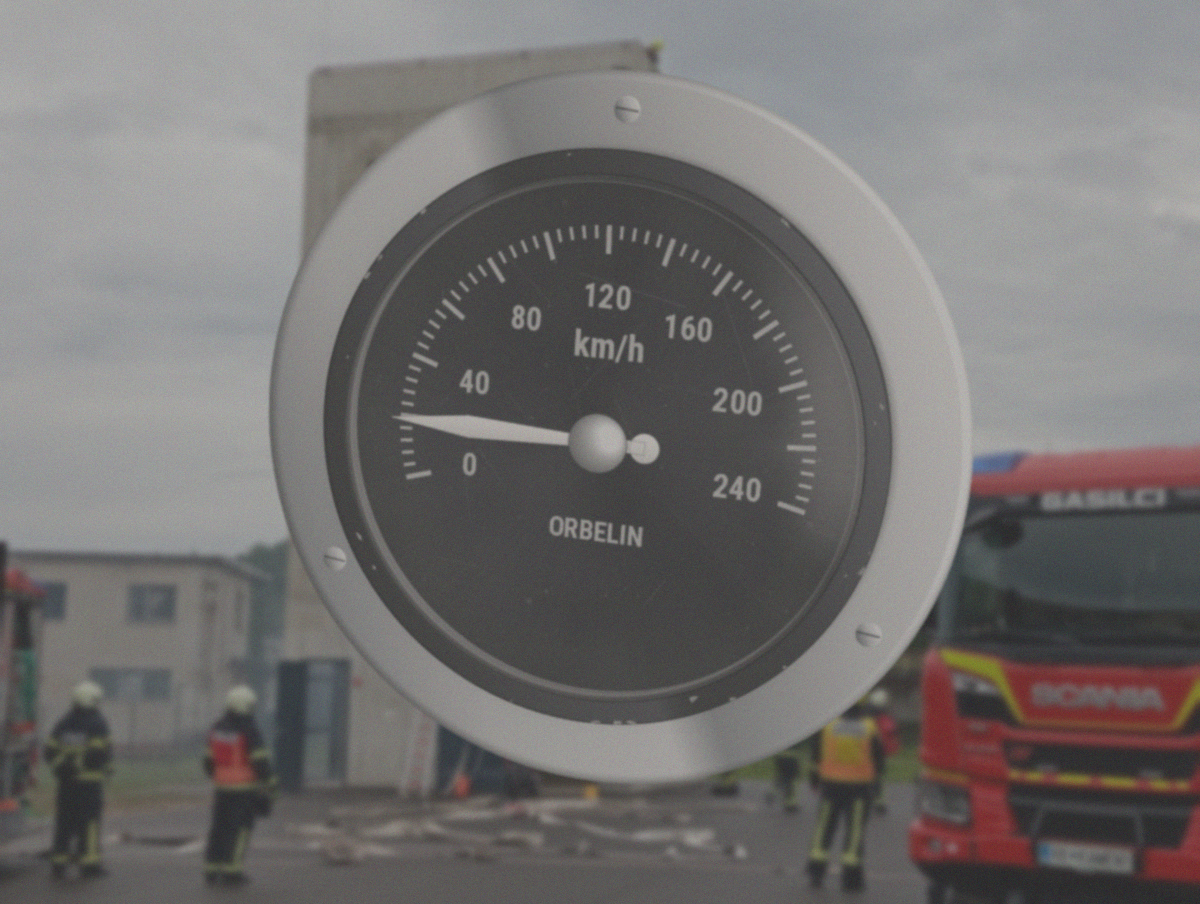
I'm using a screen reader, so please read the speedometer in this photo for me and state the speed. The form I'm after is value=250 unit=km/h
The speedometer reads value=20 unit=km/h
